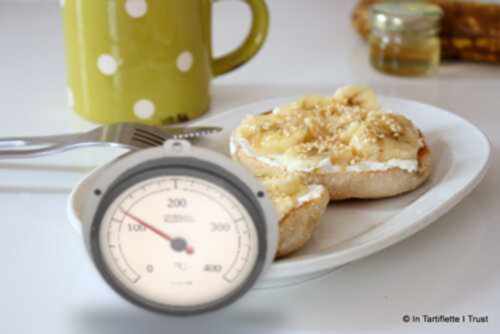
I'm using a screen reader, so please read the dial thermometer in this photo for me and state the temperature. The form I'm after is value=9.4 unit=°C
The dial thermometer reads value=120 unit=°C
